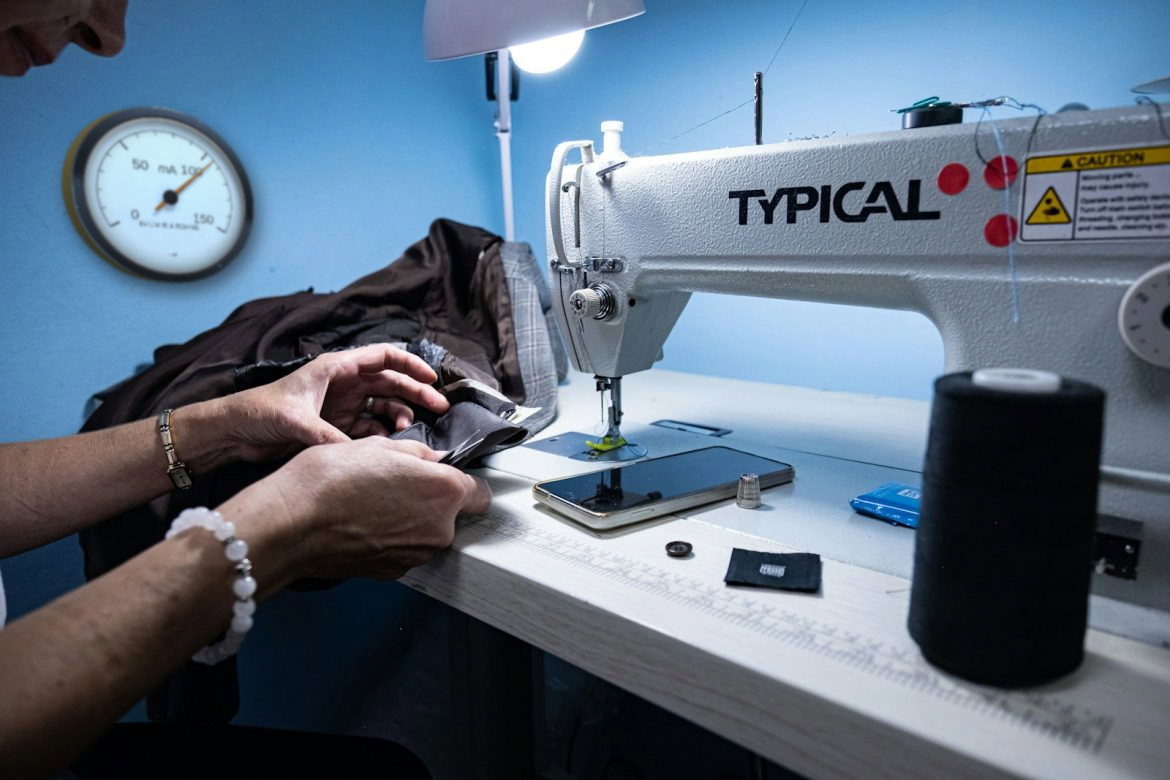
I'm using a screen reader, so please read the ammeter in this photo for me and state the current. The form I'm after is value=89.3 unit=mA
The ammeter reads value=105 unit=mA
